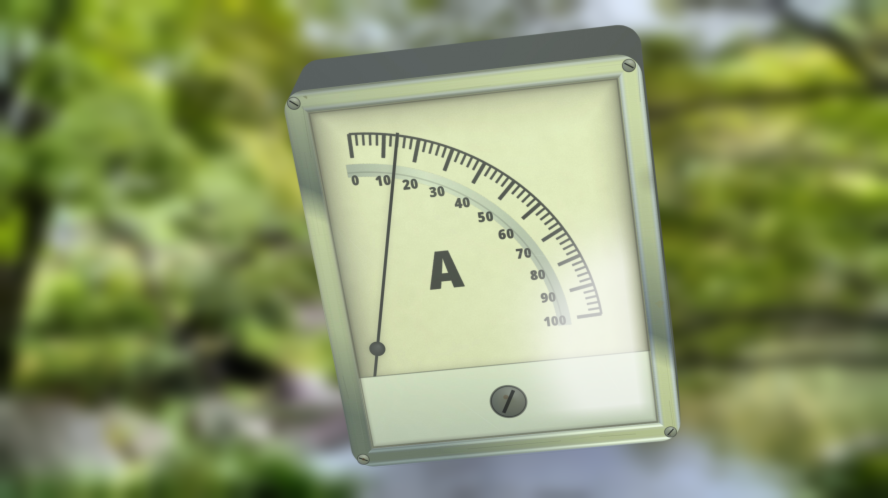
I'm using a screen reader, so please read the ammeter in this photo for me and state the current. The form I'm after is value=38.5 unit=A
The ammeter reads value=14 unit=A
